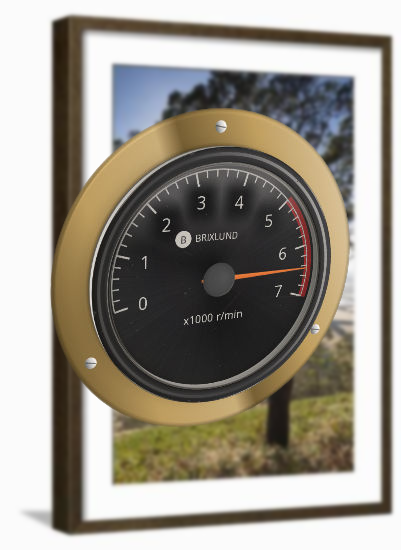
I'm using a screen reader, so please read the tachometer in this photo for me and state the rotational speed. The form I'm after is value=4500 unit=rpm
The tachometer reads value=6400 unit=rpm
